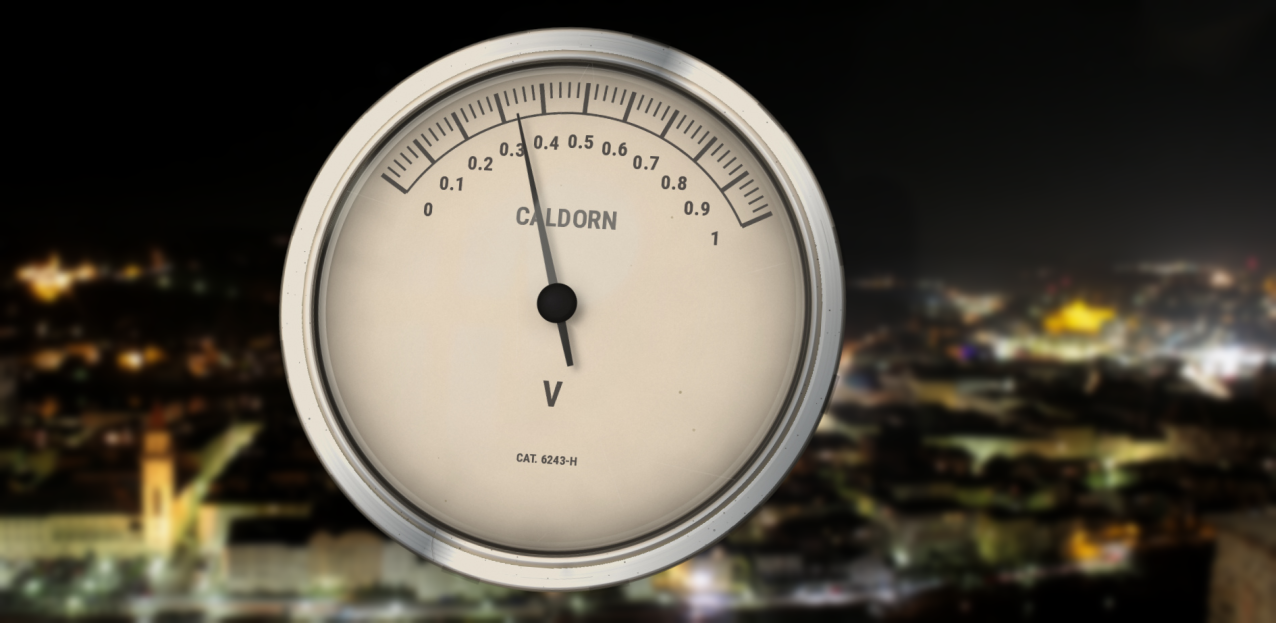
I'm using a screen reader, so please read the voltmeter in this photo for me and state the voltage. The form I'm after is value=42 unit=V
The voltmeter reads value=0.34 unit=V
